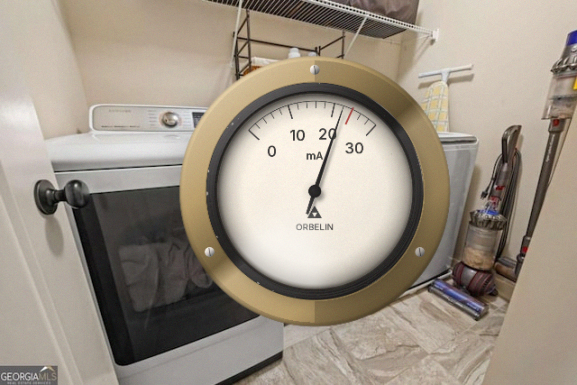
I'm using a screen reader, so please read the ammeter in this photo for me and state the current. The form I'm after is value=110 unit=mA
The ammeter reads value=22 unit=mA
